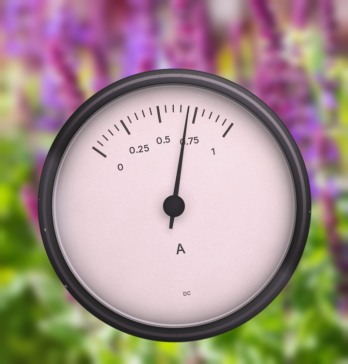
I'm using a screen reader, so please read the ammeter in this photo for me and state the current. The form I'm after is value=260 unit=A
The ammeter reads value=0.7 unit=A
